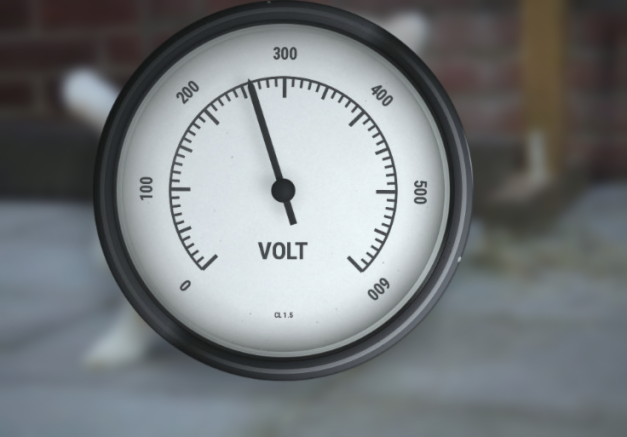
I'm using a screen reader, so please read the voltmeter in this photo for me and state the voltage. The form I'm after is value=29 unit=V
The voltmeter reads value=260 unit=V
